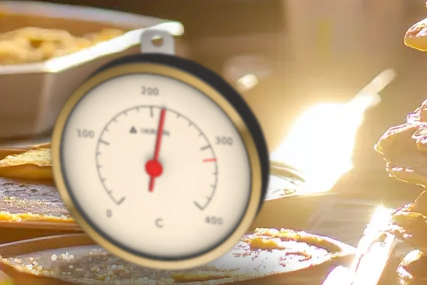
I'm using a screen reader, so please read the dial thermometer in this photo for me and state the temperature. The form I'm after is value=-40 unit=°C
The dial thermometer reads value=220 unit=°C
